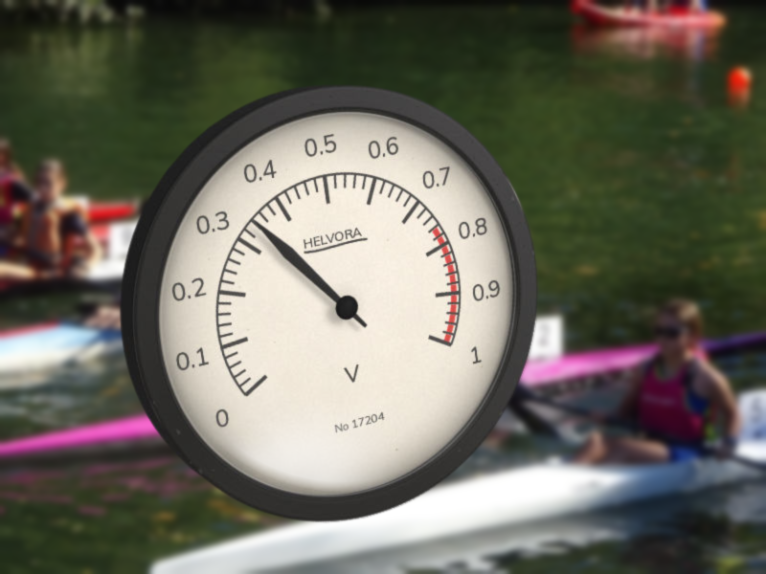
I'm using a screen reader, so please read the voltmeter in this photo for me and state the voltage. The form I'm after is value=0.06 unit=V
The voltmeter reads value=0.34 unit=V
